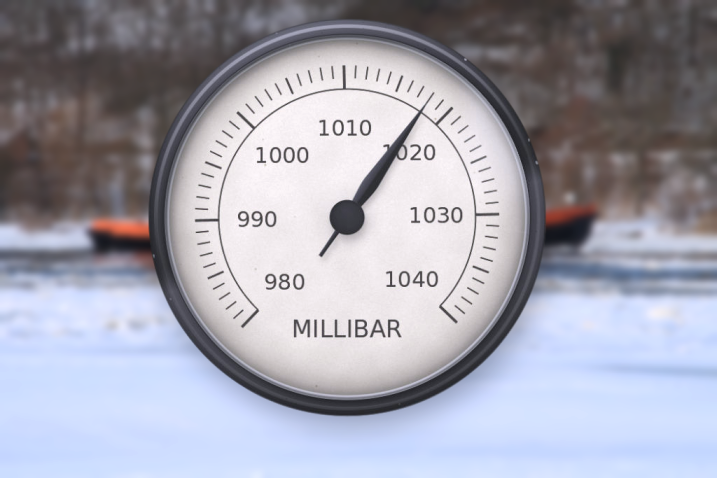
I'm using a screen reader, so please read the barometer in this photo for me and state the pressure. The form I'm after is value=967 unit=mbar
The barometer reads value=1018 unit=mbar
